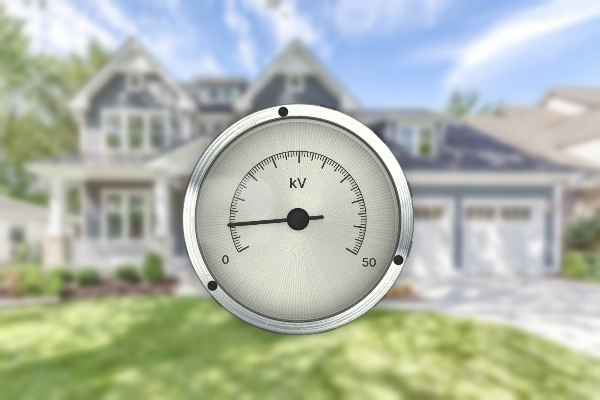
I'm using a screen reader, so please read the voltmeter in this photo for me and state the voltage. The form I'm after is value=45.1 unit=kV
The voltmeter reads value=5 unit=kV
